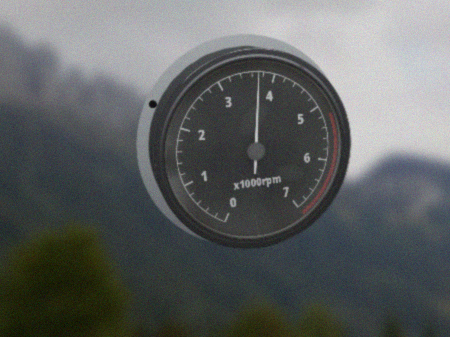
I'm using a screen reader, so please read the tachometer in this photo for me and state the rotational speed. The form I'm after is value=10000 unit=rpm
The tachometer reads value=3700 unit=rpm
